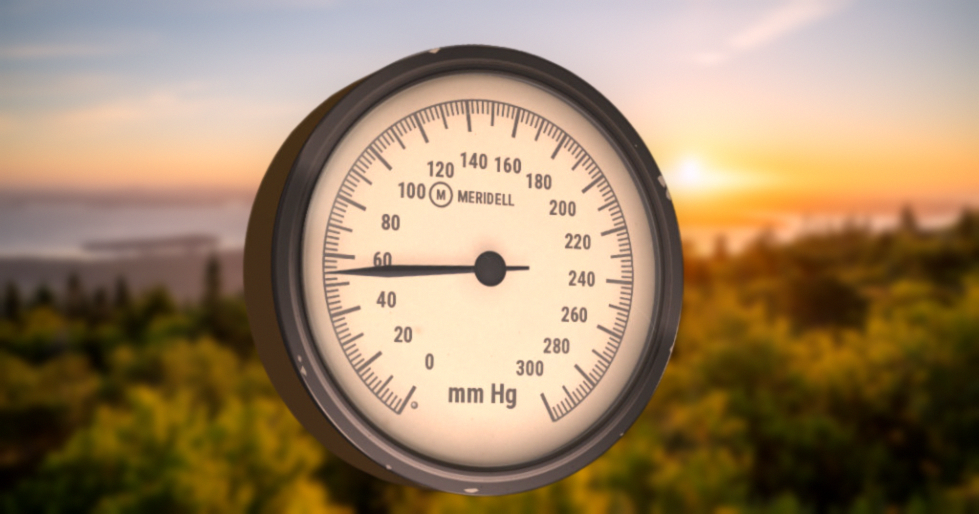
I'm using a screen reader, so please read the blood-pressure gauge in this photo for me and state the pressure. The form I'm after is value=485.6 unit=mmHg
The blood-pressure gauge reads value=54 unit=mmHg
